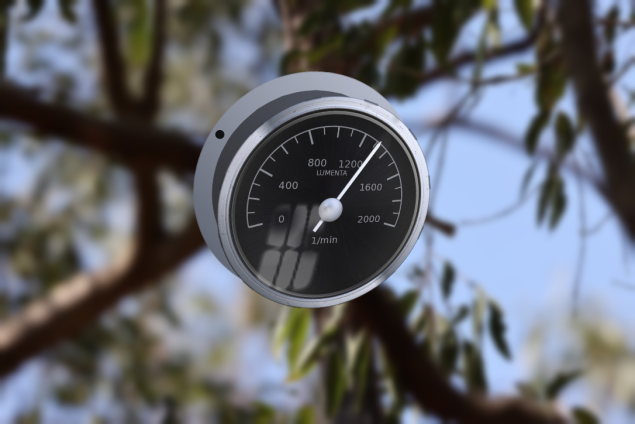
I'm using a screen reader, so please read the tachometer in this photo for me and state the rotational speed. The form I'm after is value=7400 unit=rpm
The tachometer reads value=1300 unit=rpm
